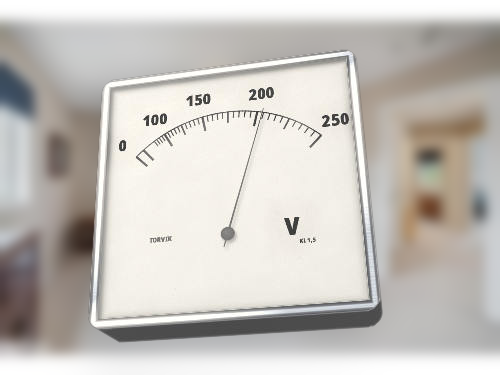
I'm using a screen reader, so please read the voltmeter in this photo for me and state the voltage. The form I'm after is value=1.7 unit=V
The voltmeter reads value=205 unit=V
